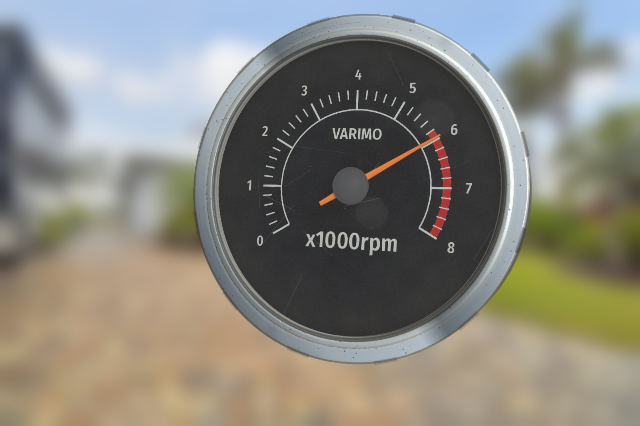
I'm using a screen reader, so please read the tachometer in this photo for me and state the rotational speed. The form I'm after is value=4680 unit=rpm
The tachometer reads value=6000 unit=rpm
